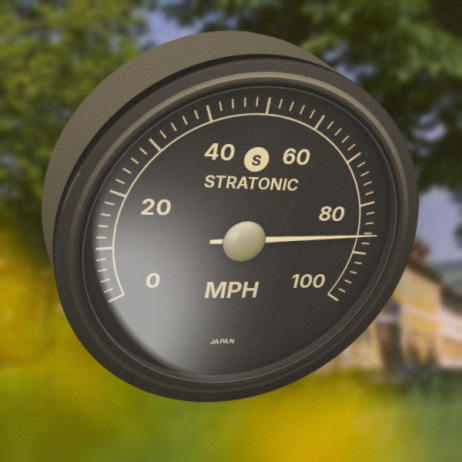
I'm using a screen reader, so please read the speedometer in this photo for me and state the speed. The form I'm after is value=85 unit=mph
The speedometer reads value=86 unit=mph
